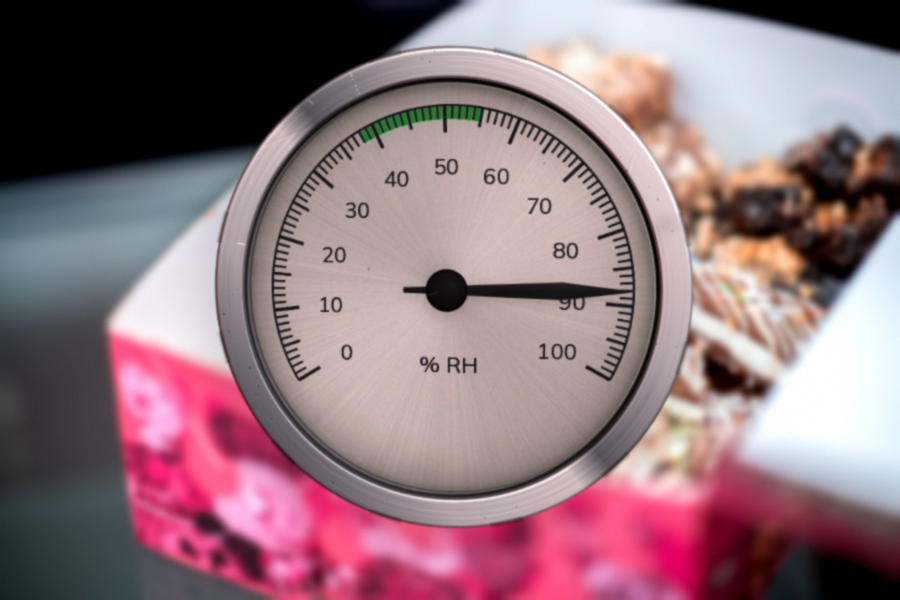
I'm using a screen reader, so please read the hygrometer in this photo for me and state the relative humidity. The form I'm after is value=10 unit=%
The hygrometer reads value=88 unit=%
